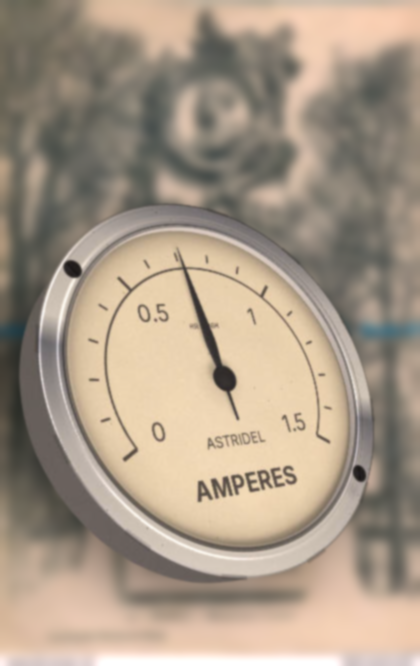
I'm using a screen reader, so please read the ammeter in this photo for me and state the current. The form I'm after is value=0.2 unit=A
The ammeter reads value=0.7 unit=A
